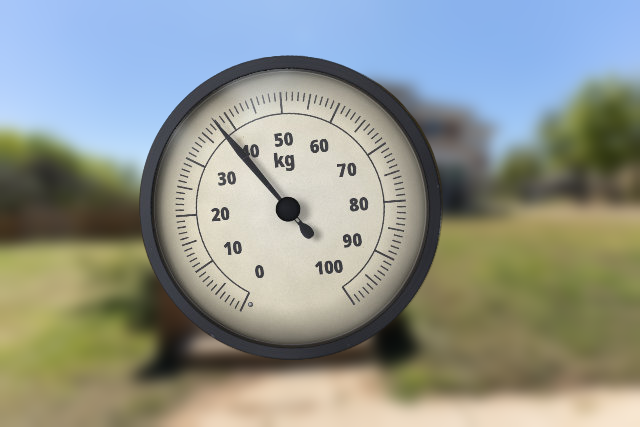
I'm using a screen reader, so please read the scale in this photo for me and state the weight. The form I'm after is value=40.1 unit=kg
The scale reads value=38 unit=kg
